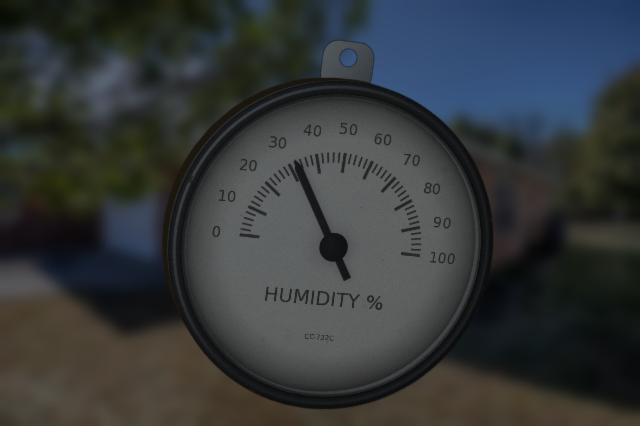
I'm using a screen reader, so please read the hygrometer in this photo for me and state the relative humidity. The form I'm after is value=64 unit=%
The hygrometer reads value=32 unit=%
